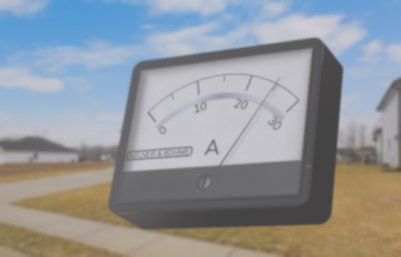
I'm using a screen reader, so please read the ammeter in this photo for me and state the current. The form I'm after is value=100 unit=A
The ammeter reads value=25 unit=A
